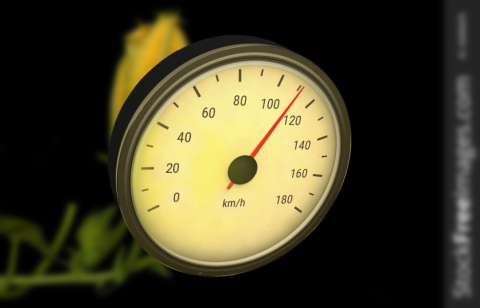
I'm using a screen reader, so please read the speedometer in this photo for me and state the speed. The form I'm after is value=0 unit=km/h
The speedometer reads value=110 unit=km/h
